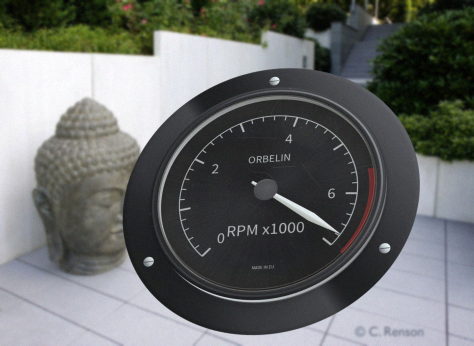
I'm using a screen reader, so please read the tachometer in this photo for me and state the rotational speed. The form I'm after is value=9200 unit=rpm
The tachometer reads value=6800 unit=rpm
